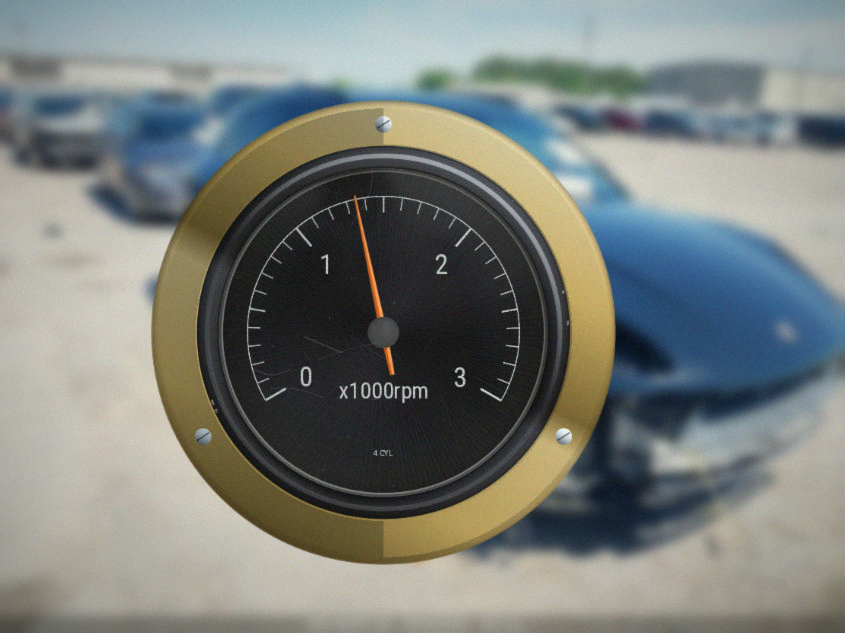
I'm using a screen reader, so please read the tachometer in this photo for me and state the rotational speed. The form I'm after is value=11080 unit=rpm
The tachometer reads value=1350 unit=rpm
